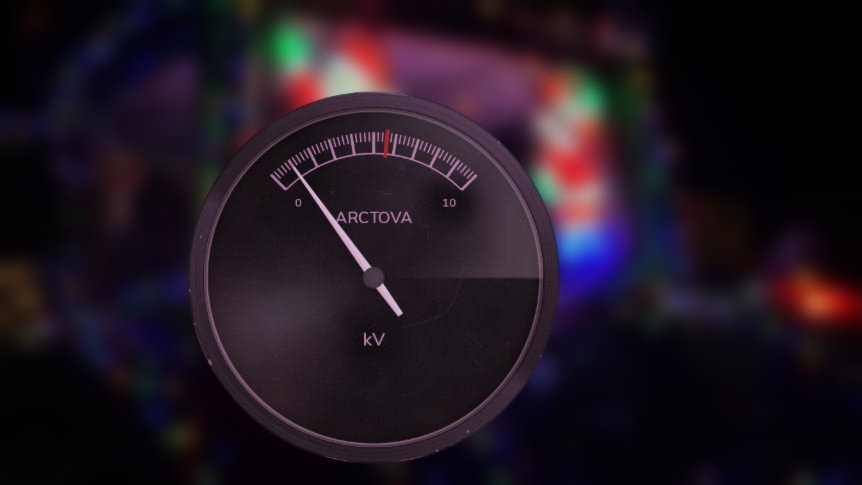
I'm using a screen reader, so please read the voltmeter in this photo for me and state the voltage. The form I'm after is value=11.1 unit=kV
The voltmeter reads value=1 unit=kV
